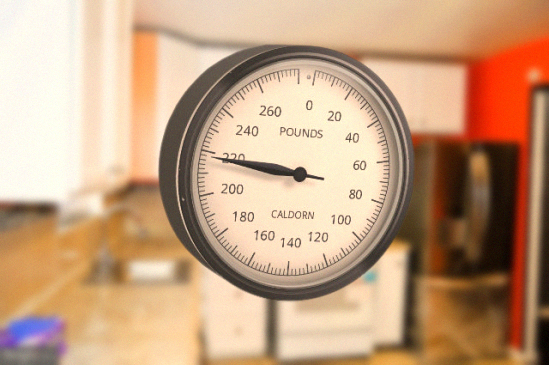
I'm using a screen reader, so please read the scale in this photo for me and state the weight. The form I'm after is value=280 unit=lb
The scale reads value=218 unit=lb
